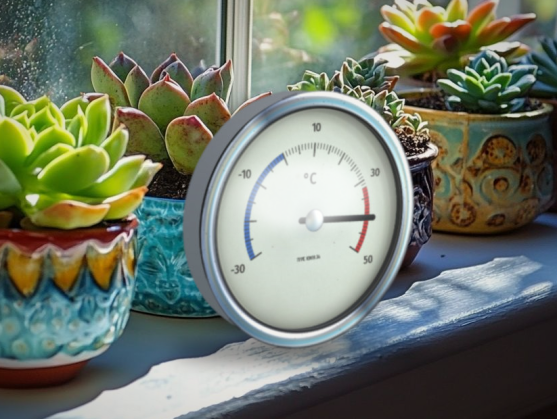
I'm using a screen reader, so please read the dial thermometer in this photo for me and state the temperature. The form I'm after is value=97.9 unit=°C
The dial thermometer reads value=40 unit=°C
